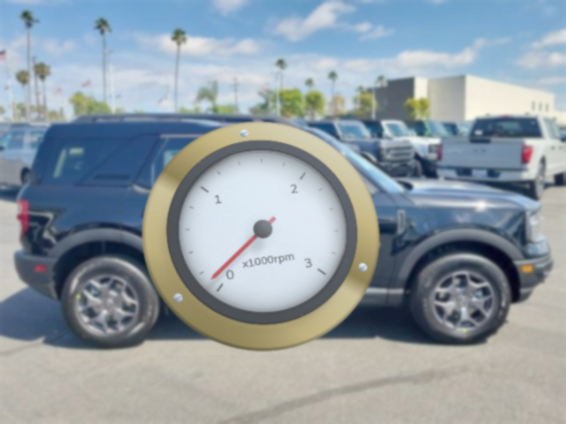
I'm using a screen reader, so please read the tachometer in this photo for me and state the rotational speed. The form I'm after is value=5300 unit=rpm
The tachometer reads value=100 unit=rpm
